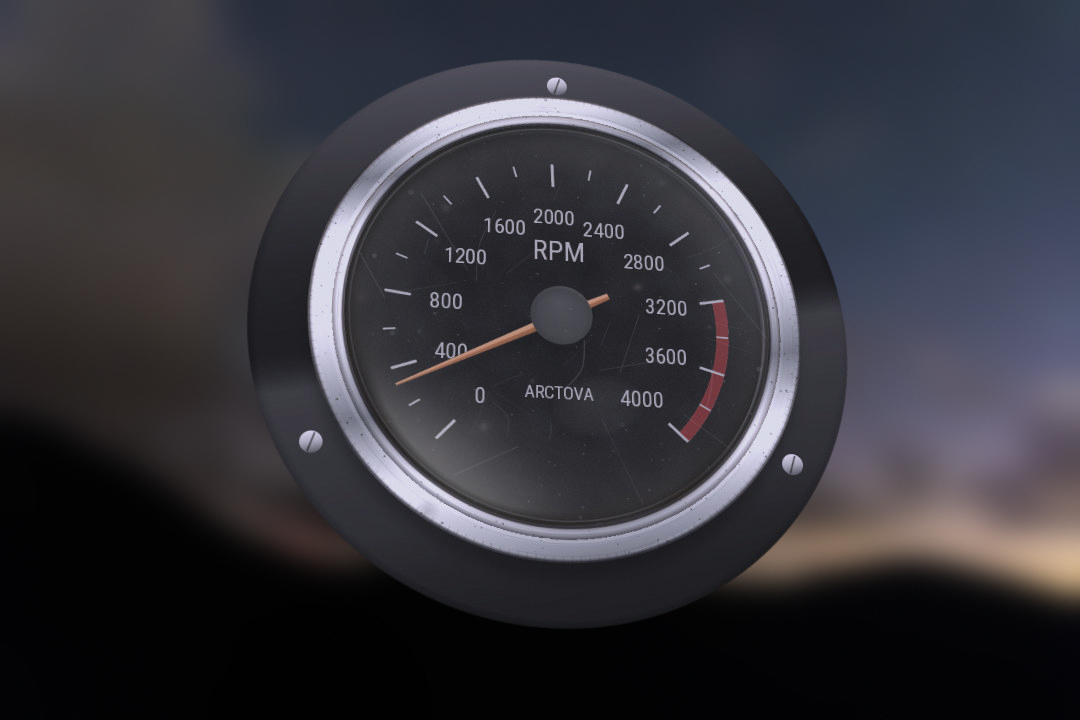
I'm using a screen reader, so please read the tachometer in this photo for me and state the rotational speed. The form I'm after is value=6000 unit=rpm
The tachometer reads value=300 unit=rpm
